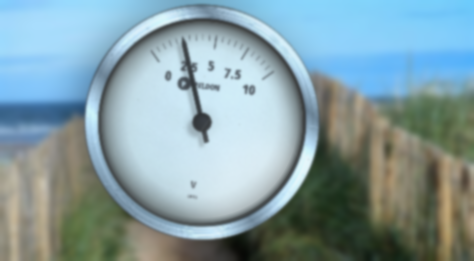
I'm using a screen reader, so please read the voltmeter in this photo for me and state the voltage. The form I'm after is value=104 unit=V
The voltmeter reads value=2.5 unit=V
